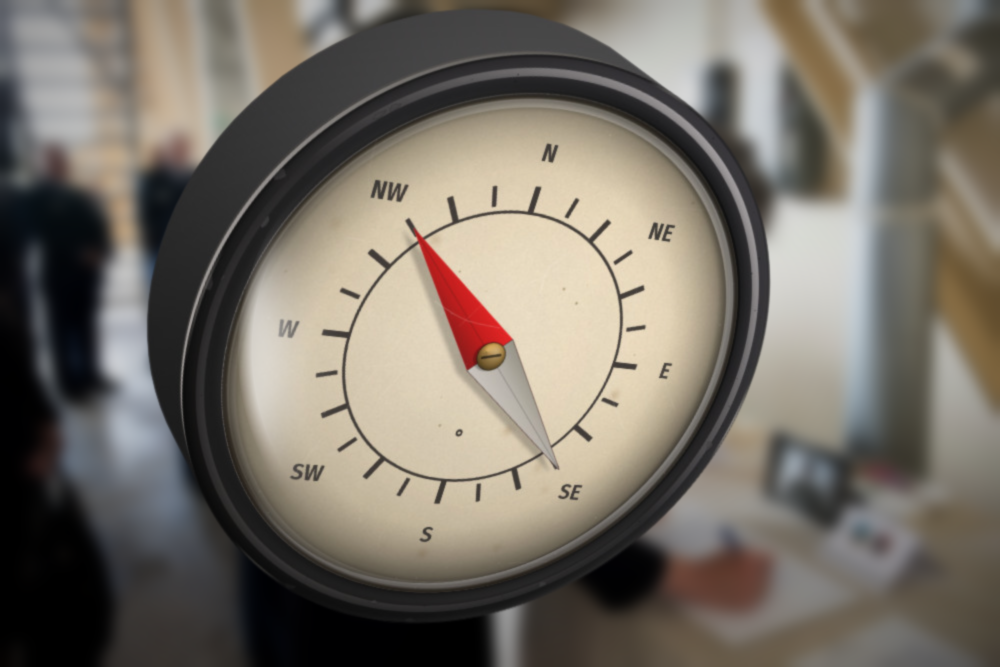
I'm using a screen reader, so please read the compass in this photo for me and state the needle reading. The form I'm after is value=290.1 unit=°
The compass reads value=315 unit=°
